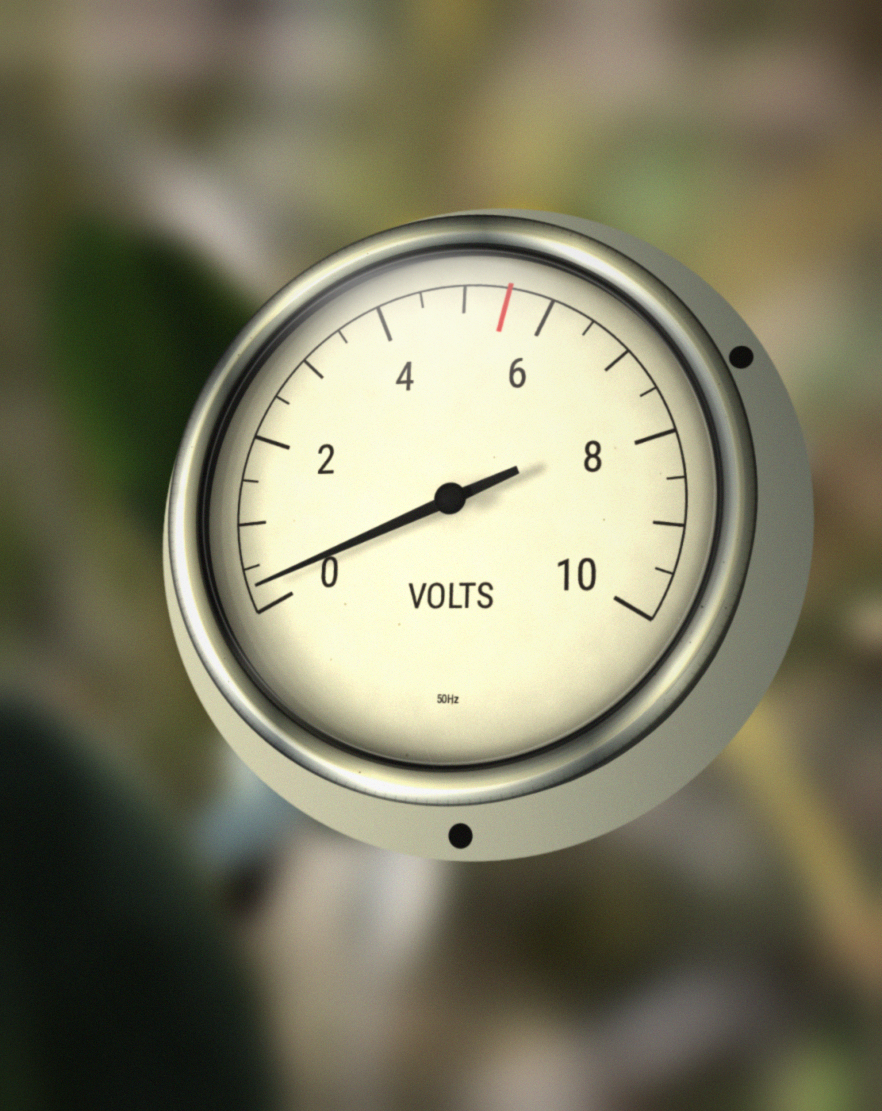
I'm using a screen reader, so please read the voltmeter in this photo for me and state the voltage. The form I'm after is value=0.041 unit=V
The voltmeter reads value=0.25 unit=V
